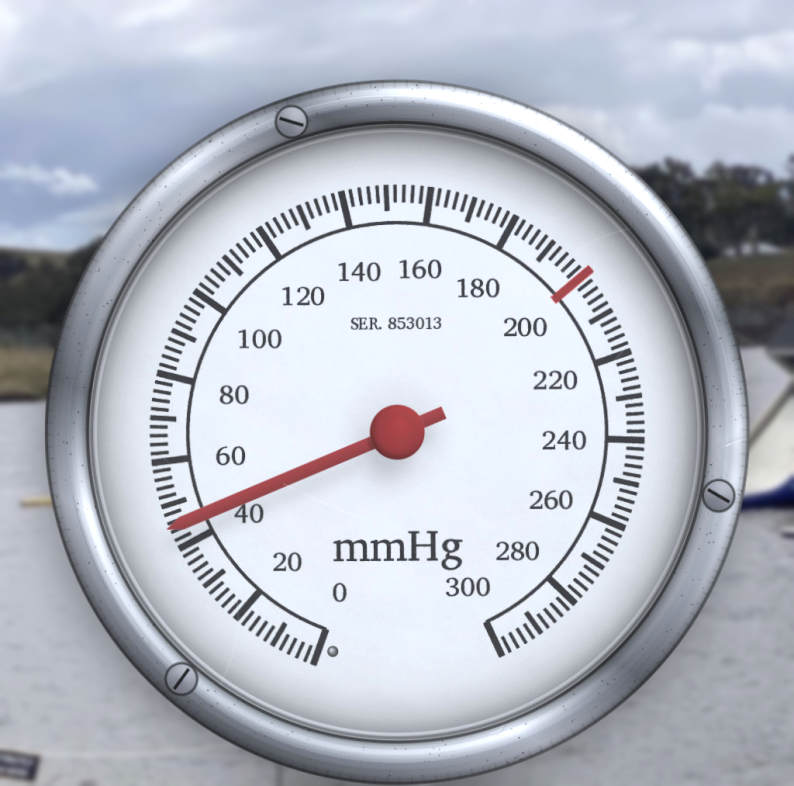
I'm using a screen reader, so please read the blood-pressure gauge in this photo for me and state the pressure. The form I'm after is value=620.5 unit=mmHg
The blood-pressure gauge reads value=45 unit=mmHg
